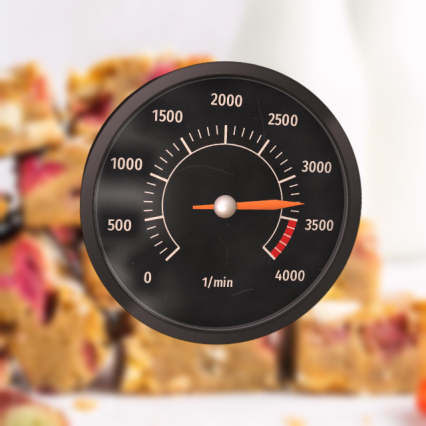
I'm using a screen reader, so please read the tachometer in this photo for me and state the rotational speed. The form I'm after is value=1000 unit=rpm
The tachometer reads value=3300 unit=rpm
